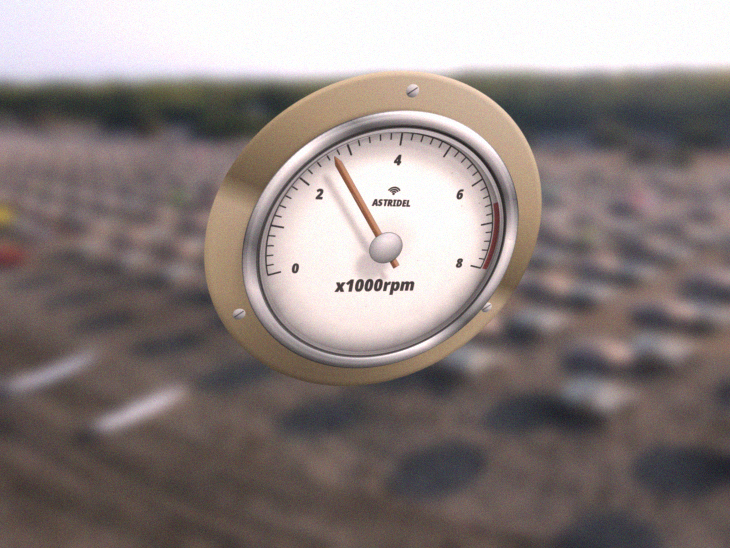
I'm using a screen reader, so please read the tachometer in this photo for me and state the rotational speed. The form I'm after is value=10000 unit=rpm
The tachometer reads value=2700 unit=rpm
